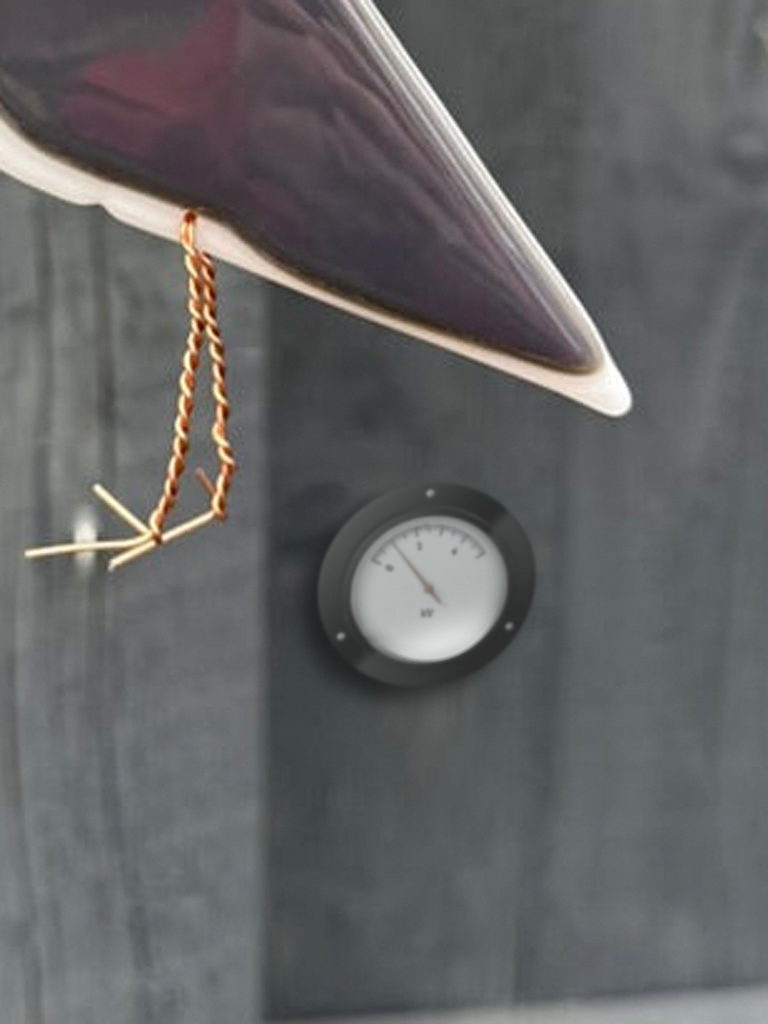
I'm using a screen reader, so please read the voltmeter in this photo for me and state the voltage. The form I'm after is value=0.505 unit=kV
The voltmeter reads value=1 unit=kV
